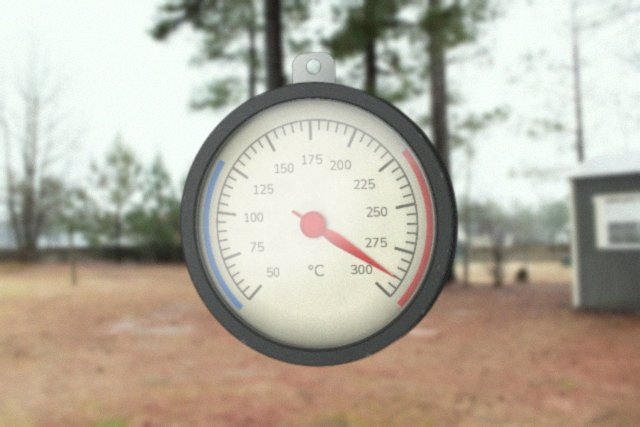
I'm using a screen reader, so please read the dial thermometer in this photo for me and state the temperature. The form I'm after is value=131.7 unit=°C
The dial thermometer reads value=290 unit=°C
